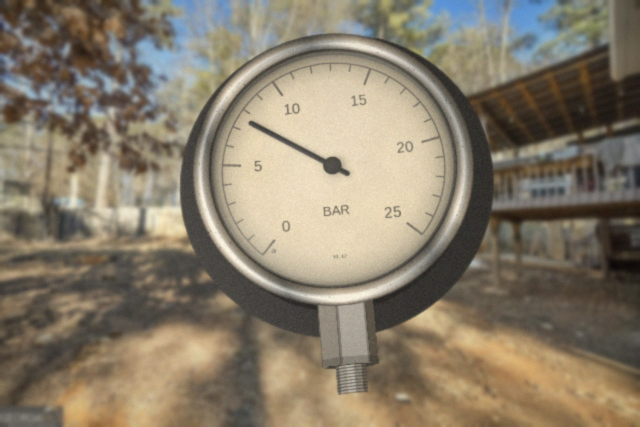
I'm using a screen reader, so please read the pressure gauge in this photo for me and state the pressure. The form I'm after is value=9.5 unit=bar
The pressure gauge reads value=7.5 unit=bar
